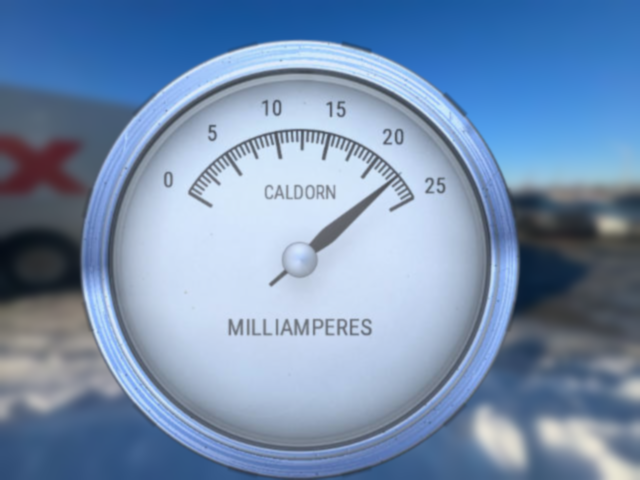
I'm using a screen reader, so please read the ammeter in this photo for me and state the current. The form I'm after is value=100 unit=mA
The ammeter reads value=22.5 unit=mA
